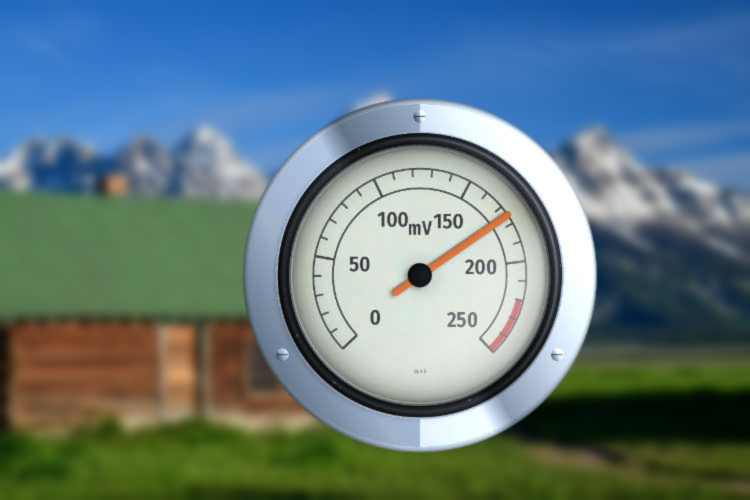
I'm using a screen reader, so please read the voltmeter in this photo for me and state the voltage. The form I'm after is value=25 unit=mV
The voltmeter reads value=175 unit=mV
